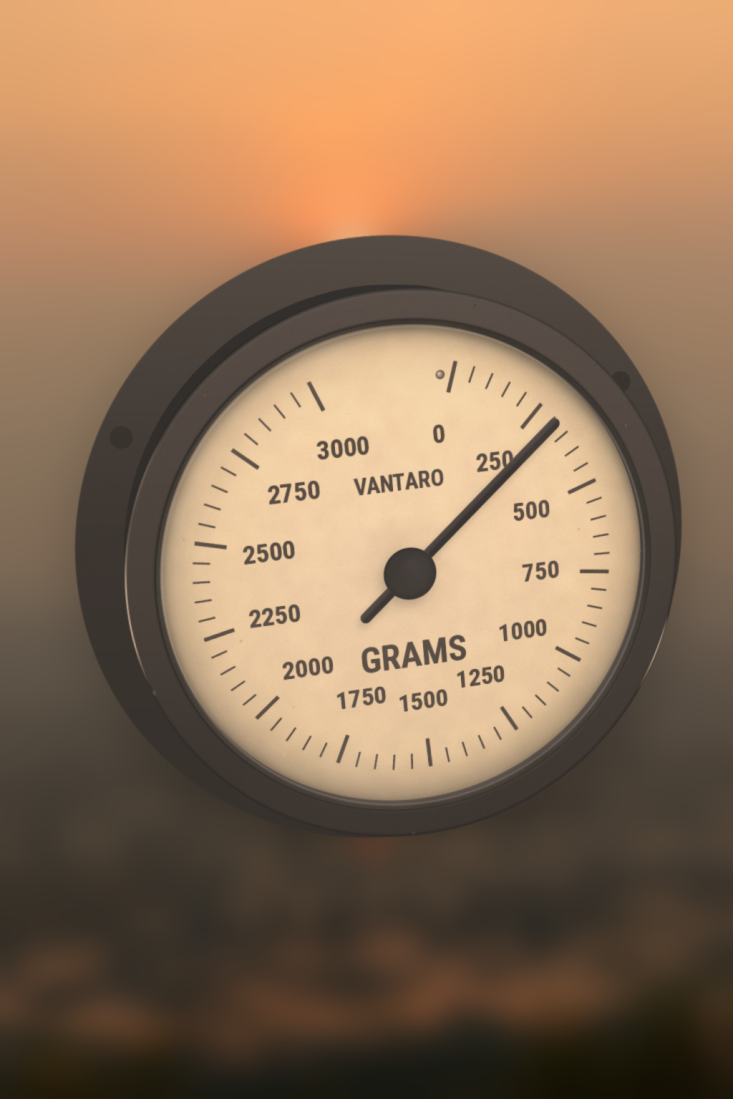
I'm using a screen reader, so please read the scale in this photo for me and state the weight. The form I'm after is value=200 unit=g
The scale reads value=300 unit=g
